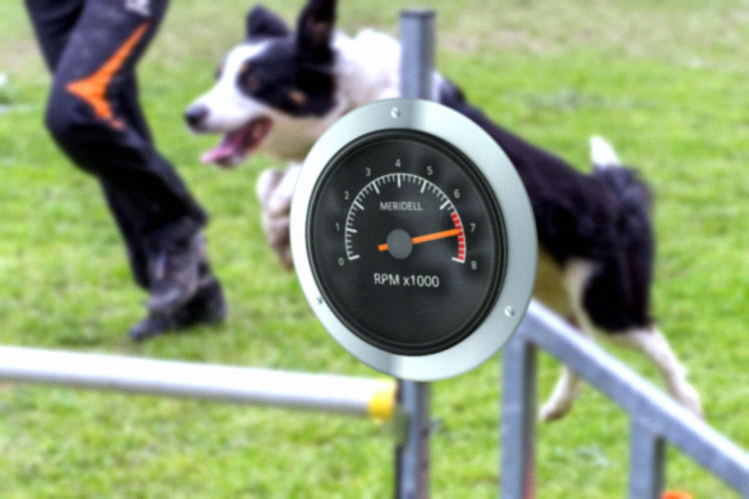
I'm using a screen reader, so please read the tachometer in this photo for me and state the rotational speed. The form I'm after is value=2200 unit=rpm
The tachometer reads value=7000 unit=rpm
